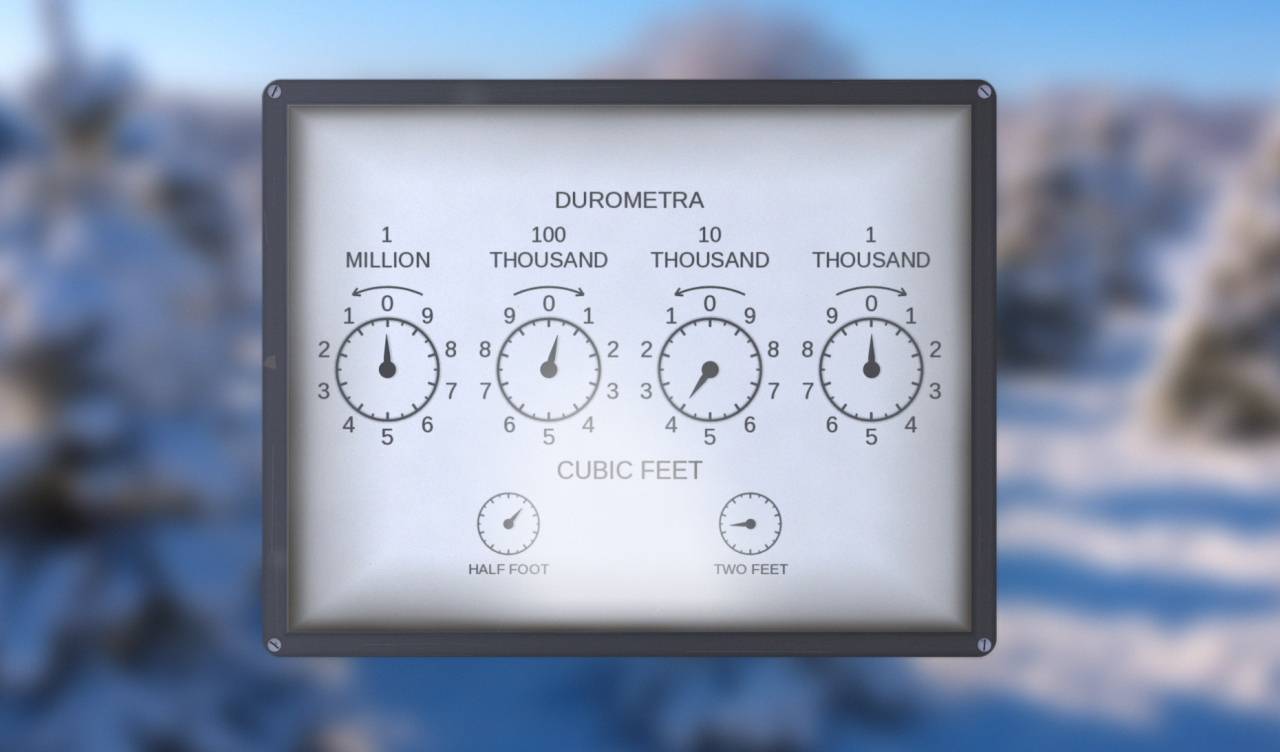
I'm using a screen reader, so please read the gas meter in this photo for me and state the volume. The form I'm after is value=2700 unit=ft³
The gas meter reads value=4000 unit=ft³
